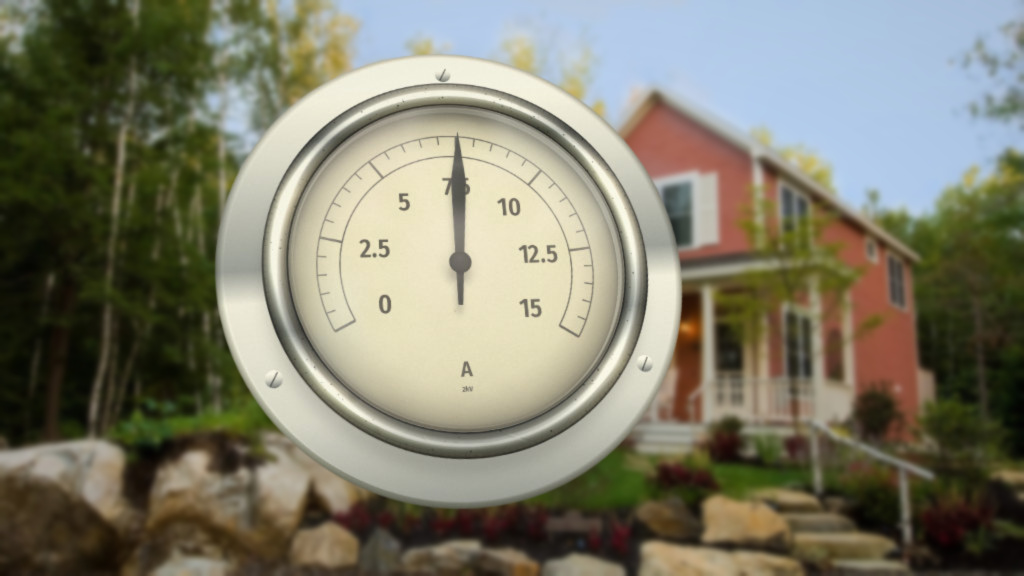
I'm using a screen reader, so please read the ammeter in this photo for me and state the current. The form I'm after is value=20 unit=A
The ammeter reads value=7.5 unit=A
